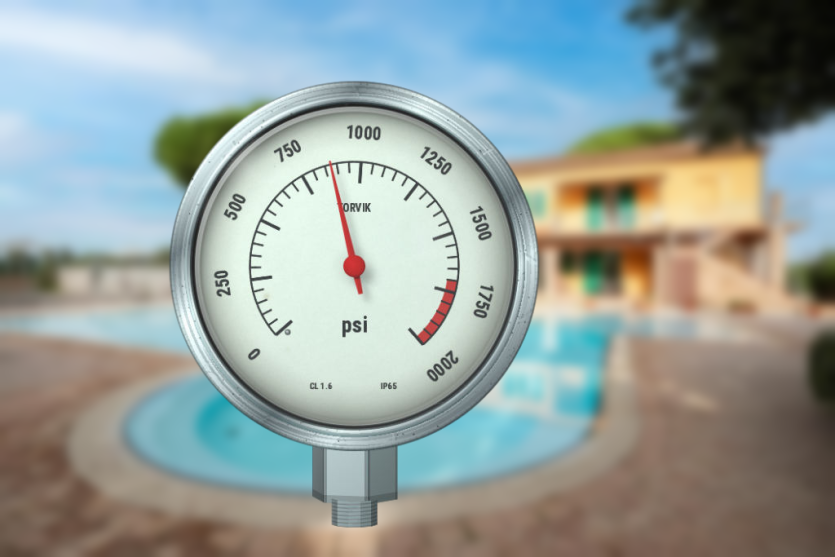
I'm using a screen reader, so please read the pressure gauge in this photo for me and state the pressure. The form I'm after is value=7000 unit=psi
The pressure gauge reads value=875 unit=psi
